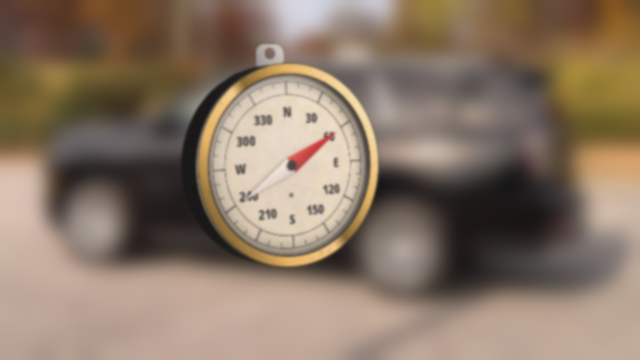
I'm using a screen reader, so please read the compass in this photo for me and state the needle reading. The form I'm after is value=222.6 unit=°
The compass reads value=60 unit=°
